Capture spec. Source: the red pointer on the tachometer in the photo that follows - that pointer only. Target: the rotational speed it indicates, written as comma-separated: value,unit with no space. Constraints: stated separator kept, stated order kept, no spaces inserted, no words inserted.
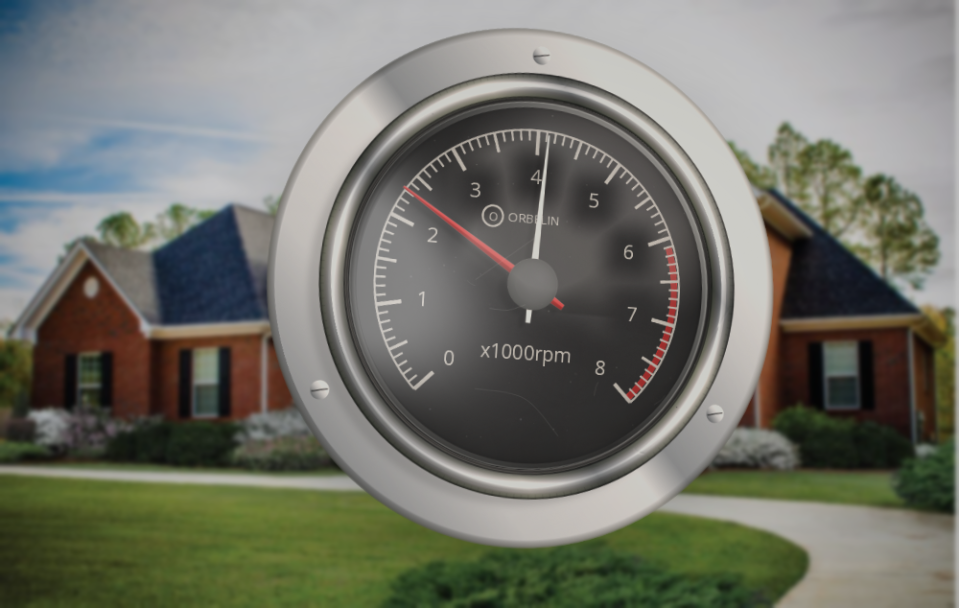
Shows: 2300,rpm
